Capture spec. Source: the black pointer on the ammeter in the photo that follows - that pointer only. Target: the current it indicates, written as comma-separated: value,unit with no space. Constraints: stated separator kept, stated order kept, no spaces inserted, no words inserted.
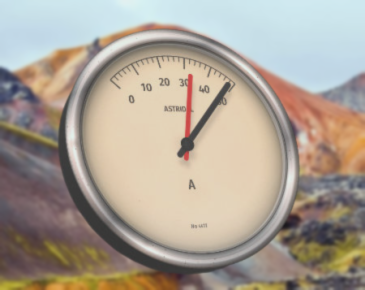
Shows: 48,A
